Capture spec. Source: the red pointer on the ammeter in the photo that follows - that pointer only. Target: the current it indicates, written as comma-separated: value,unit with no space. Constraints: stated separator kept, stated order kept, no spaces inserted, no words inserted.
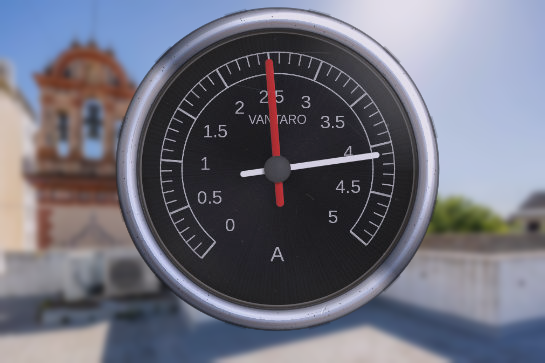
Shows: 2.5,A
